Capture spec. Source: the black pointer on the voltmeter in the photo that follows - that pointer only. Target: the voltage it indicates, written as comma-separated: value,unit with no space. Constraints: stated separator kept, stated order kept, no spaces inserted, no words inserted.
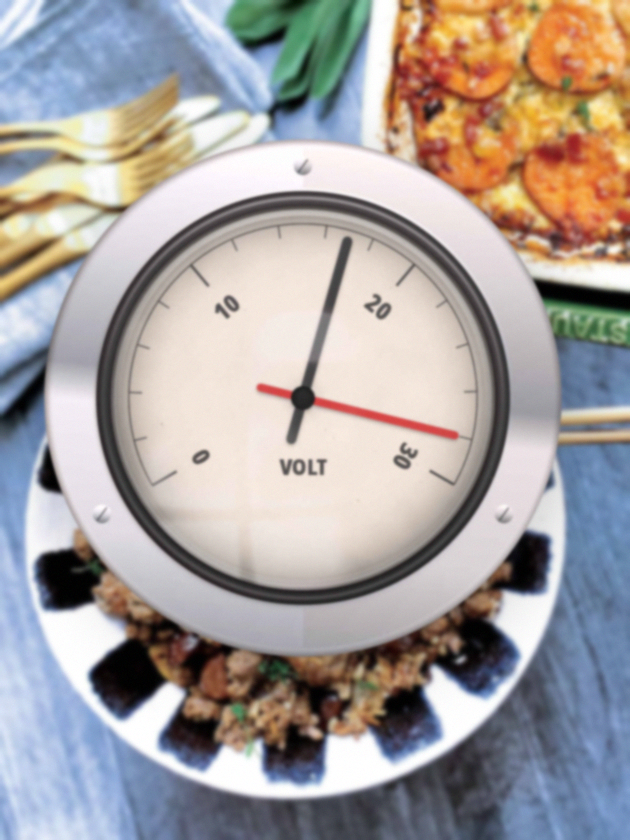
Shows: 17,V
